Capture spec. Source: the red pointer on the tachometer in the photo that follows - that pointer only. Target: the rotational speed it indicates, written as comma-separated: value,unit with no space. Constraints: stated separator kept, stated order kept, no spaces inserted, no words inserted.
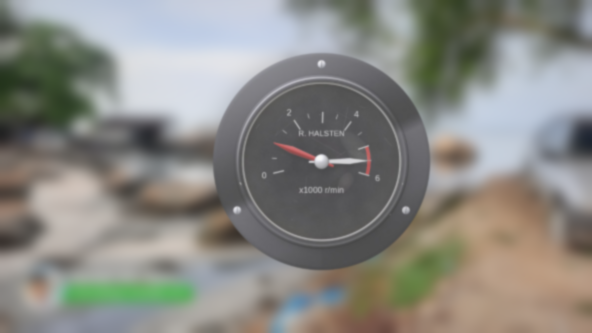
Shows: 1000,rpm
